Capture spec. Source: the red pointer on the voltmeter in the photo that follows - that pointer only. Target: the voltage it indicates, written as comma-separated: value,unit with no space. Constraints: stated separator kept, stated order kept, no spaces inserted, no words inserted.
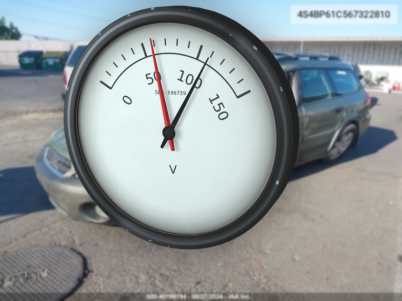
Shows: 60,V
